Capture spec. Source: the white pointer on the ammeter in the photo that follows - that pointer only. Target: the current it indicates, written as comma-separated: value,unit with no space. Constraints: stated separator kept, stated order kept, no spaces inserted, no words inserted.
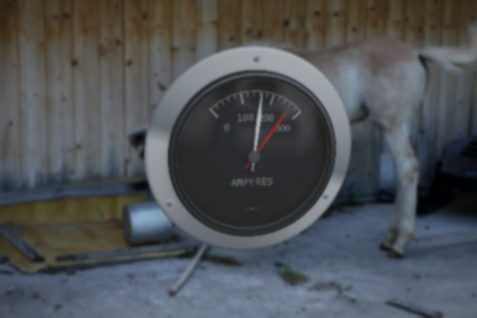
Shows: 160,A
